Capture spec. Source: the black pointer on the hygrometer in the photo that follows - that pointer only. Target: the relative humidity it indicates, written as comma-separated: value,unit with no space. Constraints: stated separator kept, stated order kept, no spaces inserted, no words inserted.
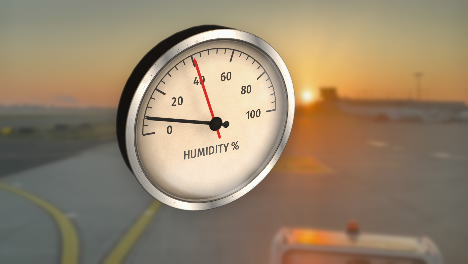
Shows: 8,%
